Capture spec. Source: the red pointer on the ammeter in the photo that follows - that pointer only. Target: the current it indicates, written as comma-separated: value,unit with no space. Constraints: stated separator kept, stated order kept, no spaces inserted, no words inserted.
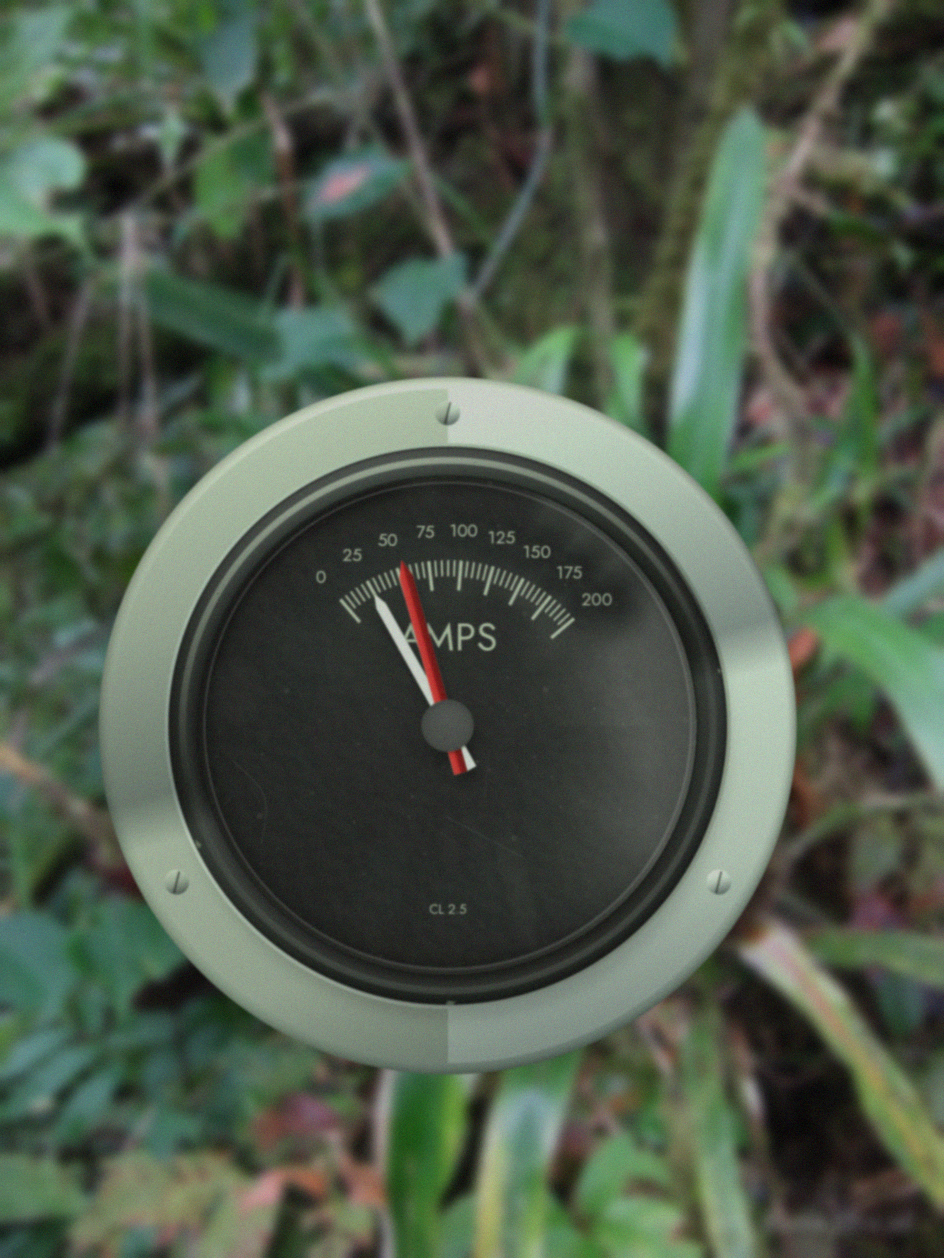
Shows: 55,A
